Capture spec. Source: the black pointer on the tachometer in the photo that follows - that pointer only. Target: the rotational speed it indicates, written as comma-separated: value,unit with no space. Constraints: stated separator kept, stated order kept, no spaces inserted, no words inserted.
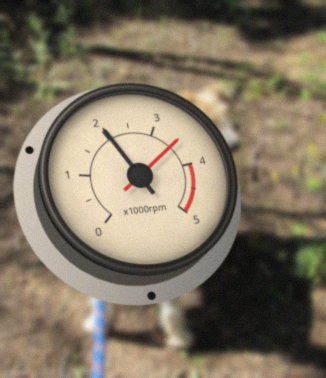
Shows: 2000,rpm
